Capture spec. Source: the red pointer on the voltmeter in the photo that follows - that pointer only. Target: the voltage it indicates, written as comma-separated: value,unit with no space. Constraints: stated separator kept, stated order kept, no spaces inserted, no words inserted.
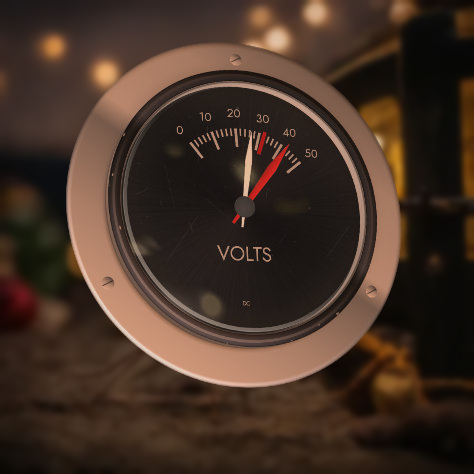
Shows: 42,V
